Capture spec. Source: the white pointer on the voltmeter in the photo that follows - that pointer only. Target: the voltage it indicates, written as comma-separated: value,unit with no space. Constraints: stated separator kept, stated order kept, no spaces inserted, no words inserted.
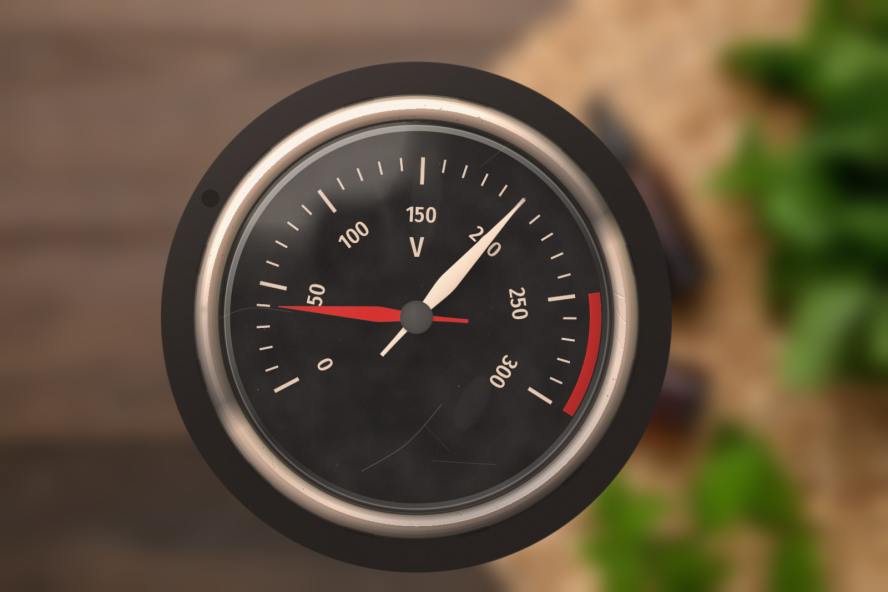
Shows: 200,V
